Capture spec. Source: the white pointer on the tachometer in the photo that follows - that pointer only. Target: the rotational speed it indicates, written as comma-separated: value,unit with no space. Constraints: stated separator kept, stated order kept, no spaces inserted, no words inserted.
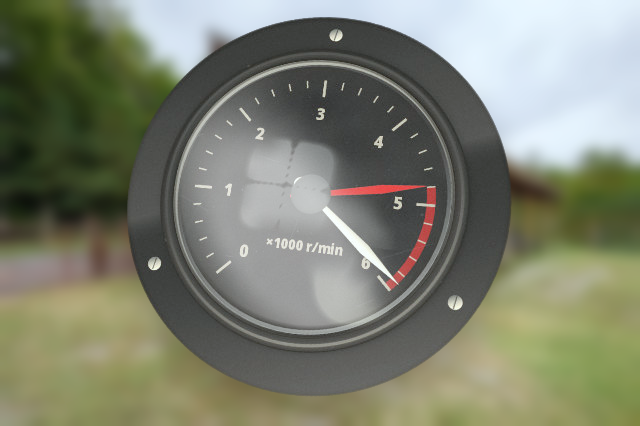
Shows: 5900,rpm
